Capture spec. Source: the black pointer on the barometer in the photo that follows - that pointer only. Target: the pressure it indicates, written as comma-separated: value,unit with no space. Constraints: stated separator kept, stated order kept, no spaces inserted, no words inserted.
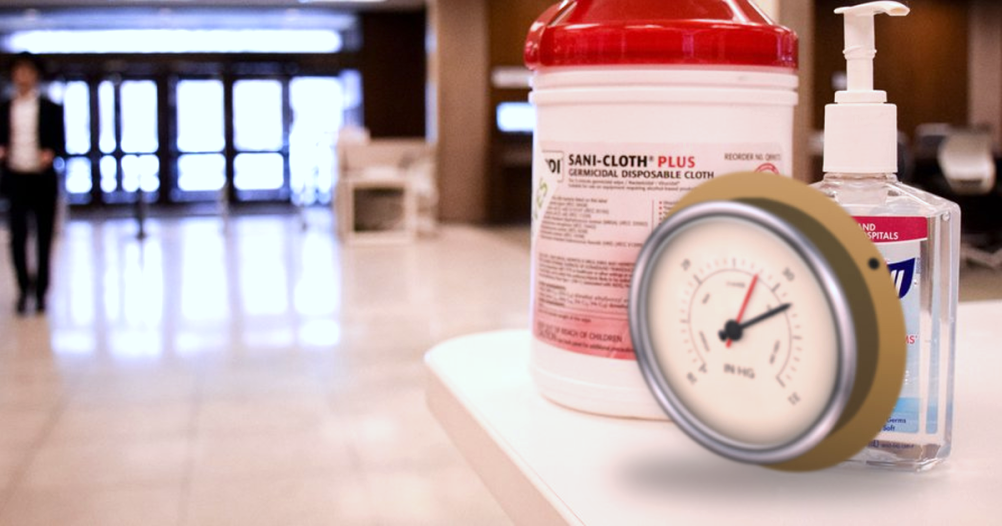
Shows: 30.2,inHg
